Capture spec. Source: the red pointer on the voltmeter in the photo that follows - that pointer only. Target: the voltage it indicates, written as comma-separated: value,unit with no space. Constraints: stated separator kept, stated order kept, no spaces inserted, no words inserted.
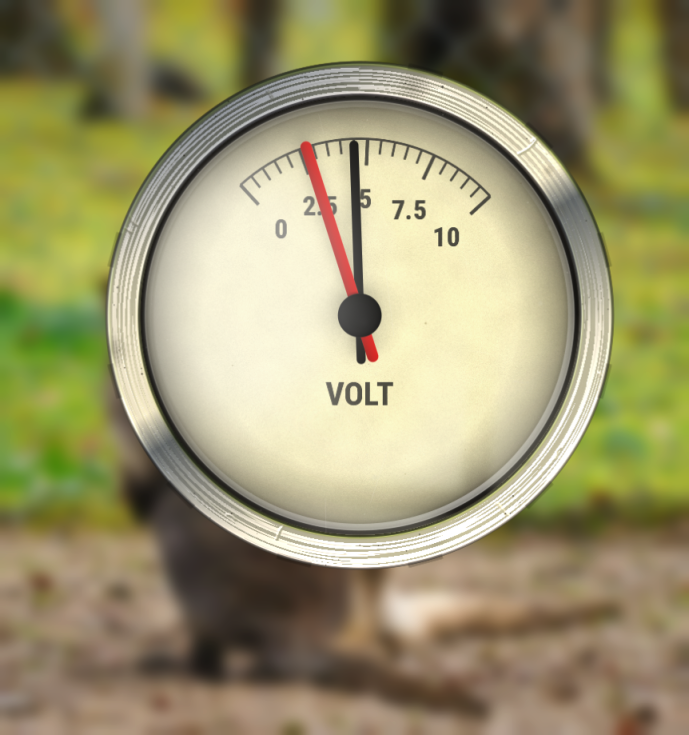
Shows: 2.75,V
